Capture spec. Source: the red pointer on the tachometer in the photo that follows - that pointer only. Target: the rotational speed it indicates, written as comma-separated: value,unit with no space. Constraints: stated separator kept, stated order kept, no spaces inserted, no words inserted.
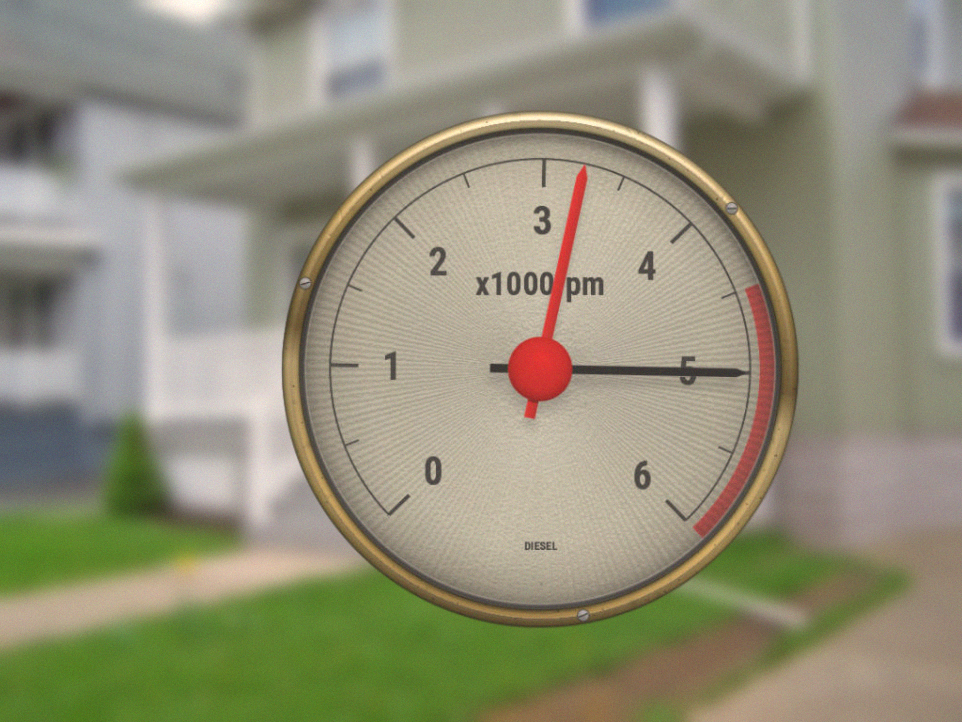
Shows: 3250,rpm
